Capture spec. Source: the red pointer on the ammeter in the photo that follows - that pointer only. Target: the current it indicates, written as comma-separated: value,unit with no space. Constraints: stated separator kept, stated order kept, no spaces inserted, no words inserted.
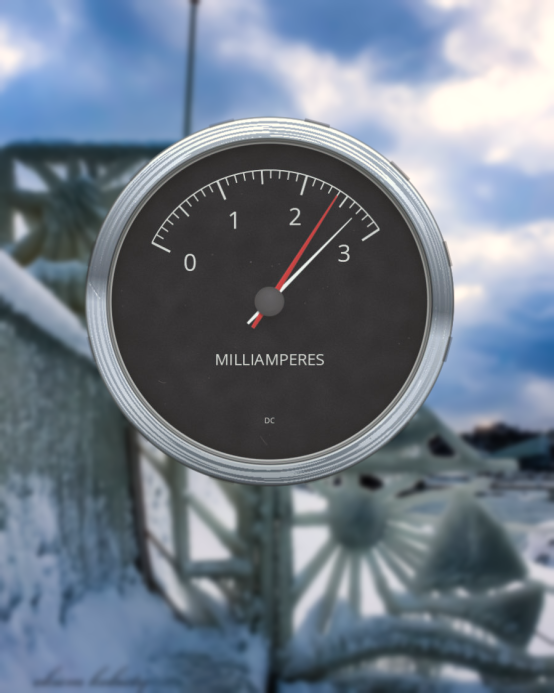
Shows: 2.4,mA
